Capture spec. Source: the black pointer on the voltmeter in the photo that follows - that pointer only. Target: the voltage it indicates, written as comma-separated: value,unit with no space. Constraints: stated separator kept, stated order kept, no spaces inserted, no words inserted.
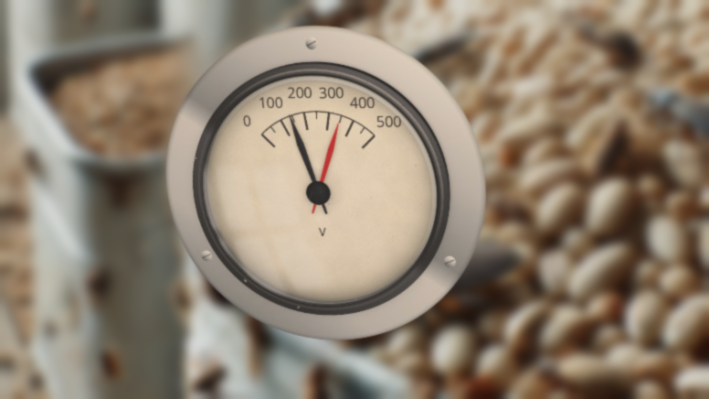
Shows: 150,V
